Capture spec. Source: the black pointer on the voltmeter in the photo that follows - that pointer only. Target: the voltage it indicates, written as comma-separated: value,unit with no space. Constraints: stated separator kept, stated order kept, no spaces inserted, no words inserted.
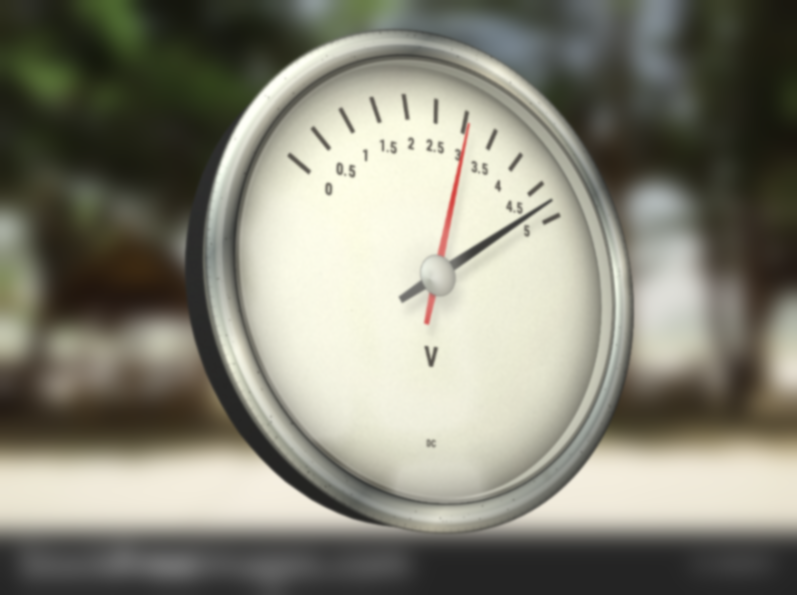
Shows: 4.75,V
